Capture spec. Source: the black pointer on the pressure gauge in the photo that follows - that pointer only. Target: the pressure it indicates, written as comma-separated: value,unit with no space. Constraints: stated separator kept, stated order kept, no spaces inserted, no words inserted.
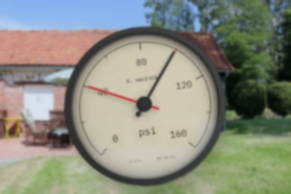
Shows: 100,psi
